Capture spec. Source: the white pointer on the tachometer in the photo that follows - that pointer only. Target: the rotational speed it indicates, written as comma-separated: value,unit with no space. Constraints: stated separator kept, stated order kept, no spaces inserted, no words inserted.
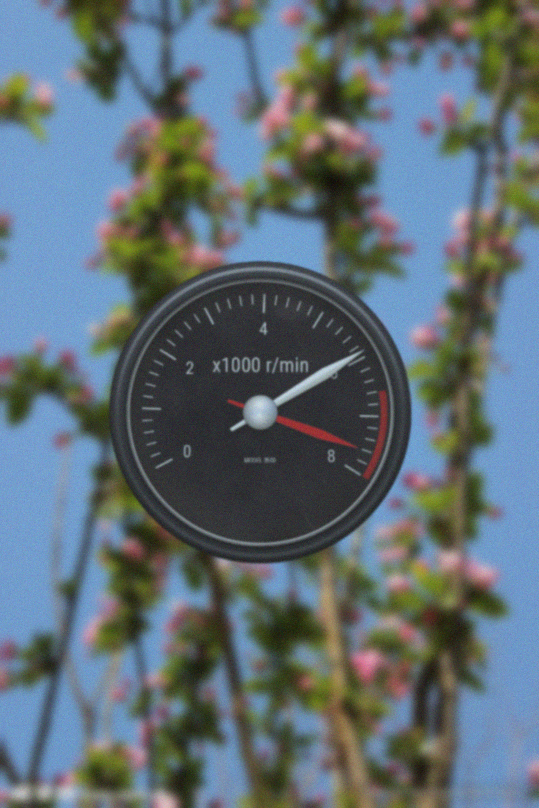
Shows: 5900,rpm
